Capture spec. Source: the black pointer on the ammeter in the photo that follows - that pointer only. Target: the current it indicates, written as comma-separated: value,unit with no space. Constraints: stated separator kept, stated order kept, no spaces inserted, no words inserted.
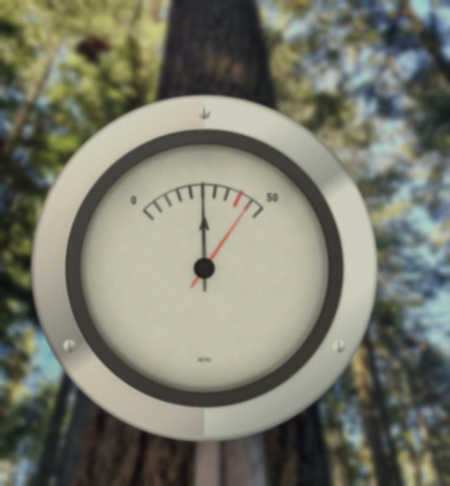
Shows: 25,A
